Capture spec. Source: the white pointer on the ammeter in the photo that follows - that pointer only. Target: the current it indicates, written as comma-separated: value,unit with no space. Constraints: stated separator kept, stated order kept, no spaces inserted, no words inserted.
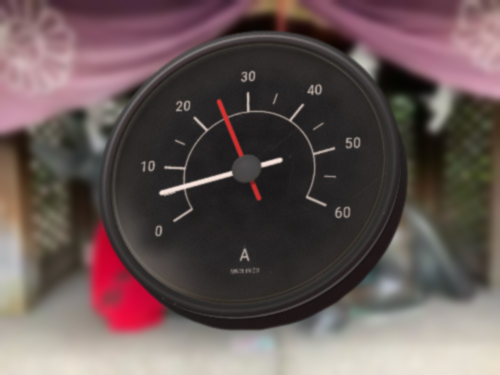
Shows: 5,A
